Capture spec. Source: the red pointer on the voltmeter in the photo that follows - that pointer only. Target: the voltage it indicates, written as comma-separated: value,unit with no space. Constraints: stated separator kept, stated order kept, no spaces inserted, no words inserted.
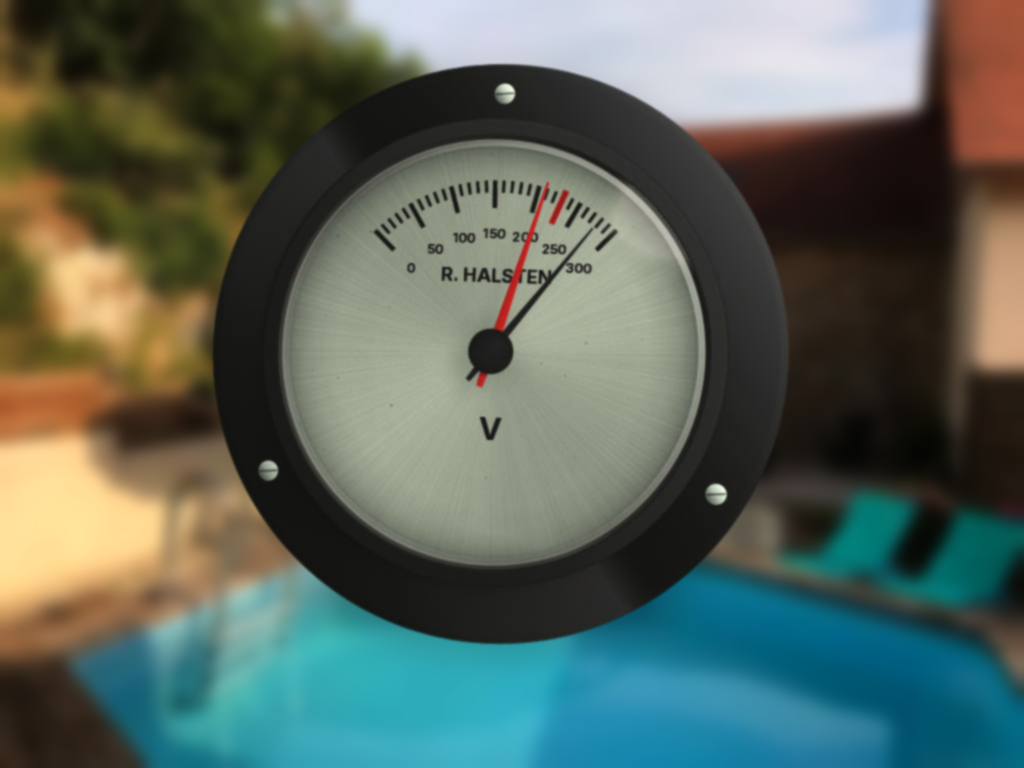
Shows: 210,V
